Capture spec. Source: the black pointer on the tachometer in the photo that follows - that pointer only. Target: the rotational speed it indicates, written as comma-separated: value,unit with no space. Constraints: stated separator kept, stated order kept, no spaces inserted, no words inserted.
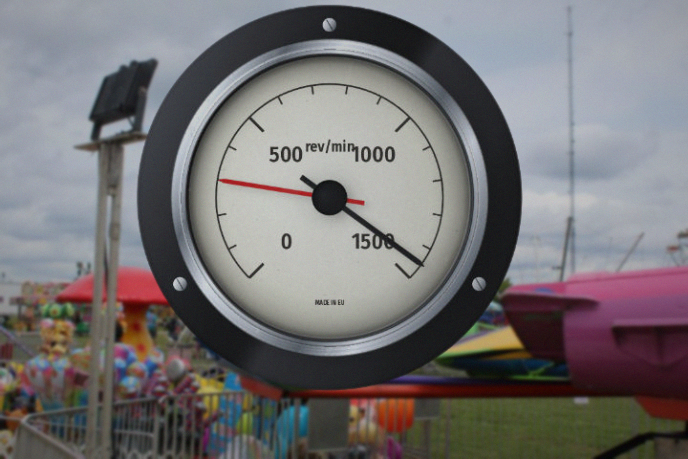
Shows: 1450,rpm
